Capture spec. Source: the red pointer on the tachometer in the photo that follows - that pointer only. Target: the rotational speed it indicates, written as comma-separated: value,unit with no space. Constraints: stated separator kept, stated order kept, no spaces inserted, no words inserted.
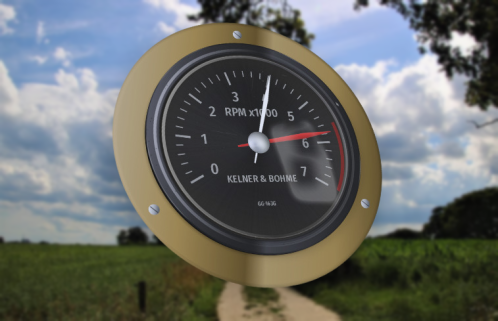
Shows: 5800,rpm
